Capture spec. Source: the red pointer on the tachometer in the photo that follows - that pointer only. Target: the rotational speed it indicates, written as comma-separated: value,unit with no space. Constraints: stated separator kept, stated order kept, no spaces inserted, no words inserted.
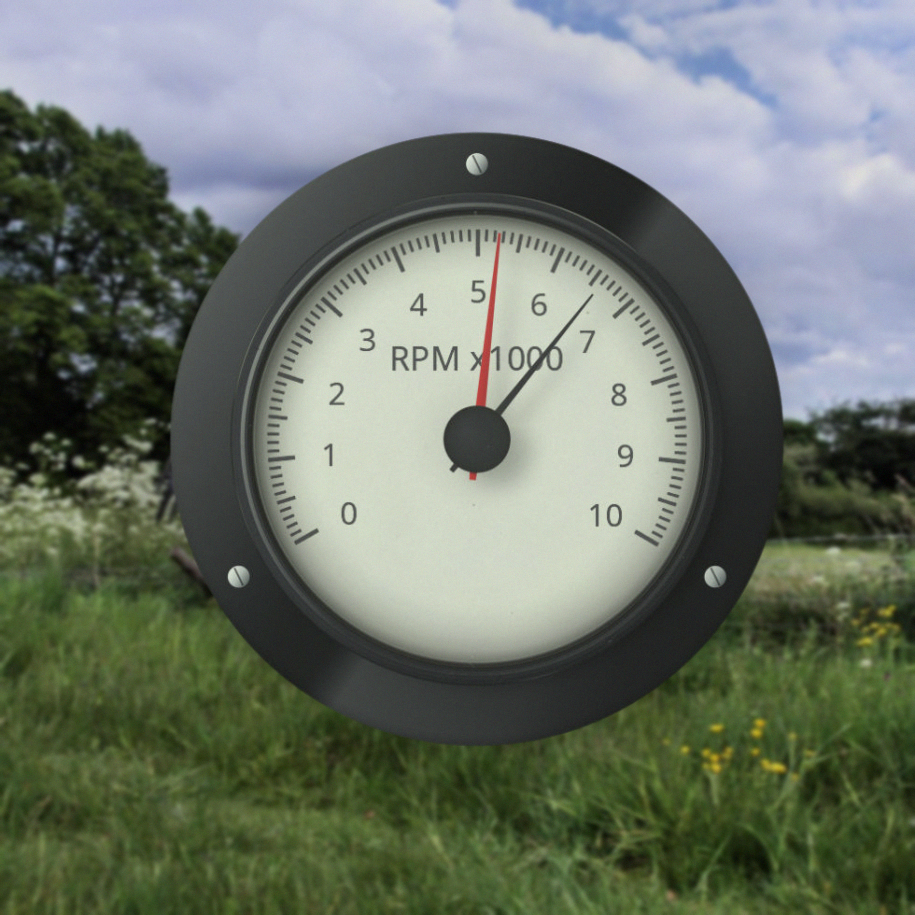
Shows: 5250,rpm
